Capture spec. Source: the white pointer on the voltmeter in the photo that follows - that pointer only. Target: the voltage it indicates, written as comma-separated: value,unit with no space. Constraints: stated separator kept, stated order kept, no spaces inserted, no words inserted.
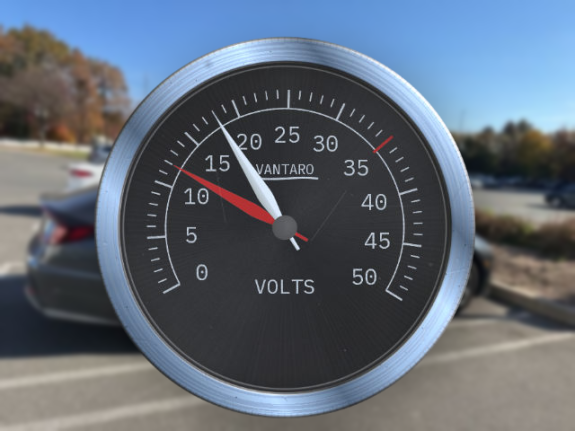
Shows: 18,V
